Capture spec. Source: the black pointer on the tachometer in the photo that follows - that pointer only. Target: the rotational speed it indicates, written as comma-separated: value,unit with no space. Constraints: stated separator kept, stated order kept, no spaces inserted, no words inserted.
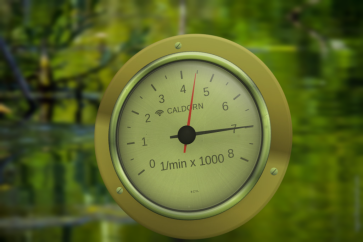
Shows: 7000,rpm
